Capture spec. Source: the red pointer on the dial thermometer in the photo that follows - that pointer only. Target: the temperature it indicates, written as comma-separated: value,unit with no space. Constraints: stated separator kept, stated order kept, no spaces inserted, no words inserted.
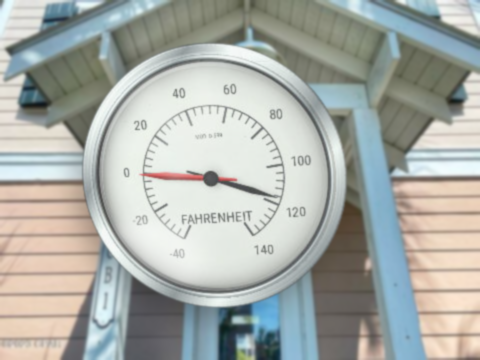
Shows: 0,°F
